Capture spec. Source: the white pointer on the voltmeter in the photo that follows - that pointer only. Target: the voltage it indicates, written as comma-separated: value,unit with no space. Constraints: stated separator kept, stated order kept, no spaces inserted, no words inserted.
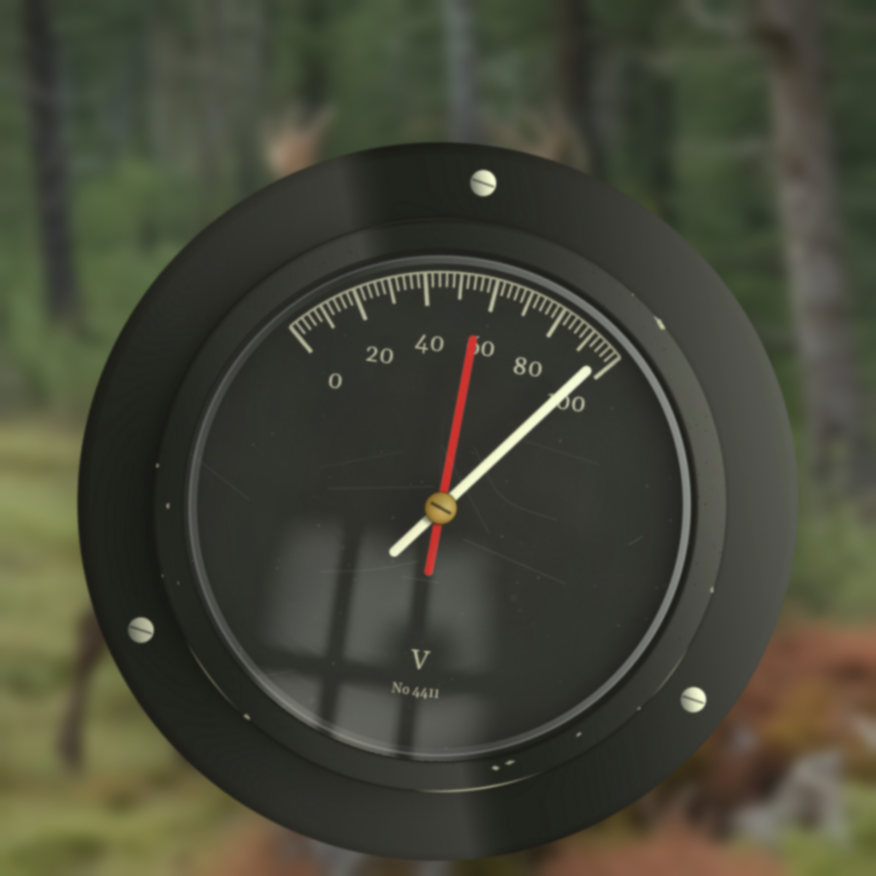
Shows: 96,V
